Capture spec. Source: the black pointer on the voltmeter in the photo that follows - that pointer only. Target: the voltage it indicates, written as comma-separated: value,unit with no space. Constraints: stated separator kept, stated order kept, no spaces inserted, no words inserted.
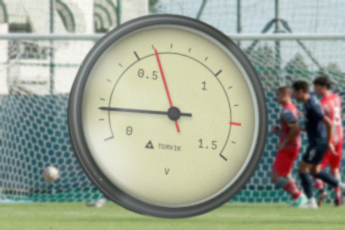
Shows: 0.15,V
